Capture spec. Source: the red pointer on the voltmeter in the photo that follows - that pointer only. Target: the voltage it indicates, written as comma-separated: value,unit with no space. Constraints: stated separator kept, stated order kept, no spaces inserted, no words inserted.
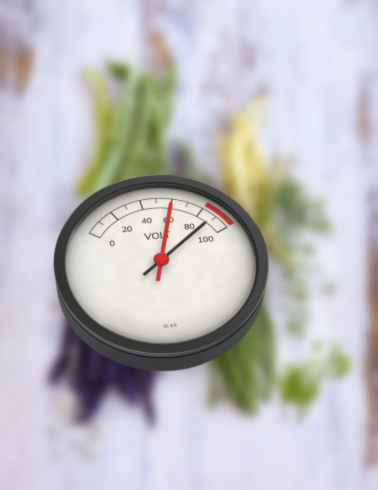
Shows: 60,V
